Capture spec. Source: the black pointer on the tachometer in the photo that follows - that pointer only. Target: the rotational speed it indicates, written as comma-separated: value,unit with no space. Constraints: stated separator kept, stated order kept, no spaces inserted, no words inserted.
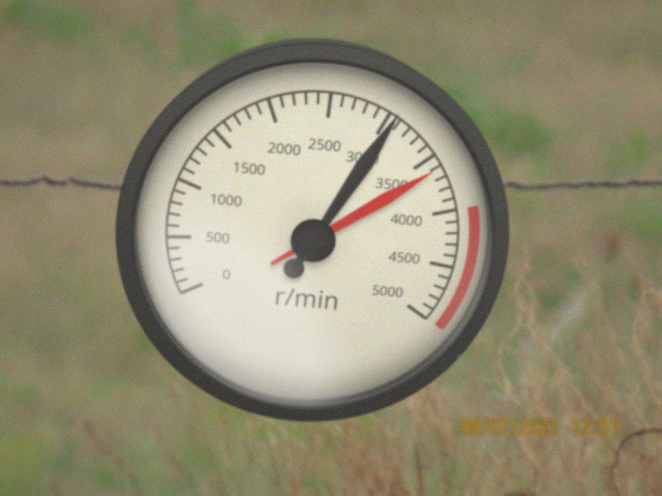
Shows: 3050,rpm
